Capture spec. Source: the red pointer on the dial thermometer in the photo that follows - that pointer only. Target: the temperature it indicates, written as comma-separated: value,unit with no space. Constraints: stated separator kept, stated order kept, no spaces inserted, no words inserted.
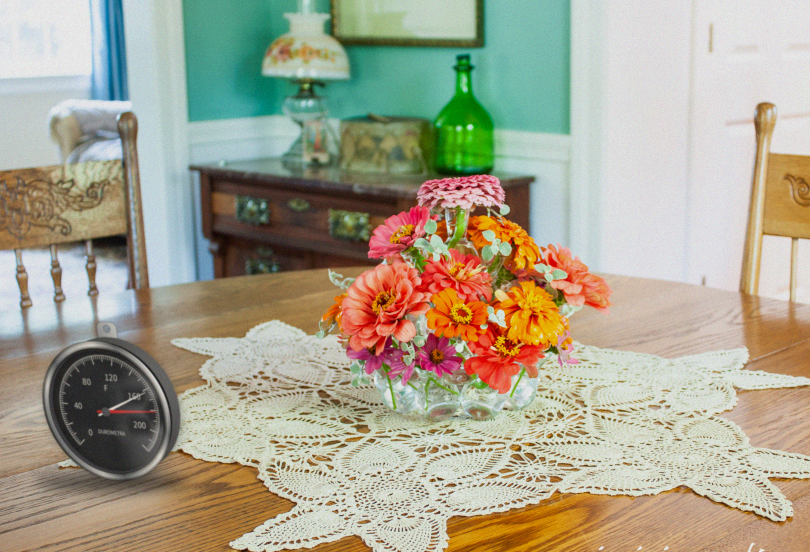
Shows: 180,°F
